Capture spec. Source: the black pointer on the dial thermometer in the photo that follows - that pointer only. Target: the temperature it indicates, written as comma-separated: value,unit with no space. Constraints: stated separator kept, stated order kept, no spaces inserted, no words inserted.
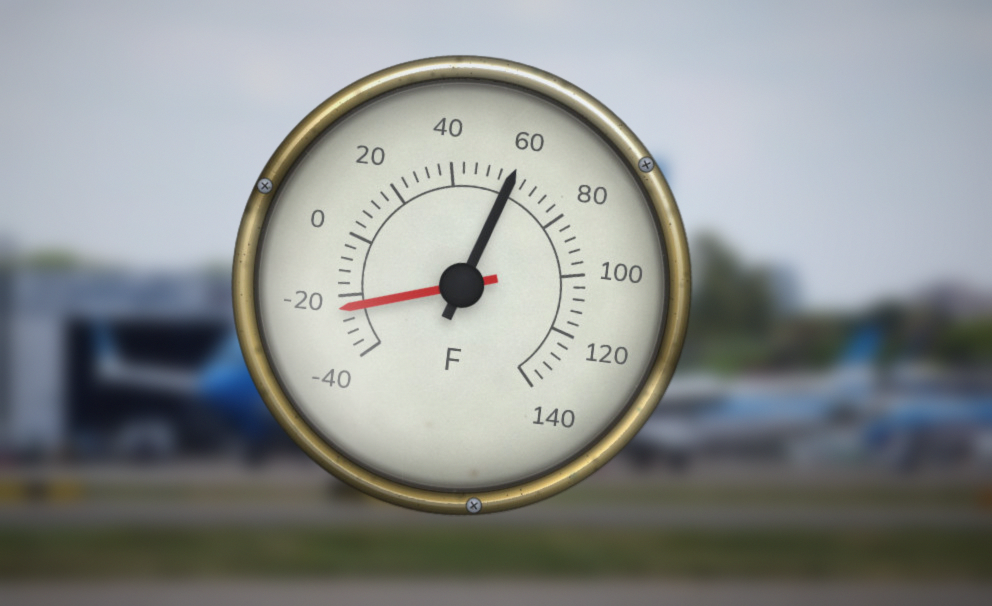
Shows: 60,°F
